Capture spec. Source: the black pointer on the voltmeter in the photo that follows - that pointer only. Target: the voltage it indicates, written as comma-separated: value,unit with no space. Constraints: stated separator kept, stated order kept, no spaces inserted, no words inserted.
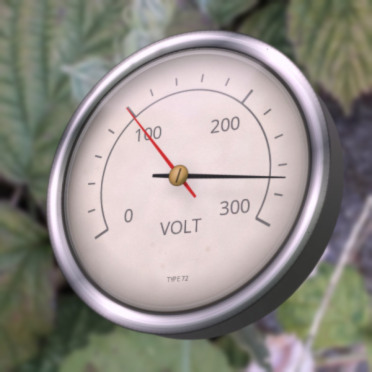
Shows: 270,V
